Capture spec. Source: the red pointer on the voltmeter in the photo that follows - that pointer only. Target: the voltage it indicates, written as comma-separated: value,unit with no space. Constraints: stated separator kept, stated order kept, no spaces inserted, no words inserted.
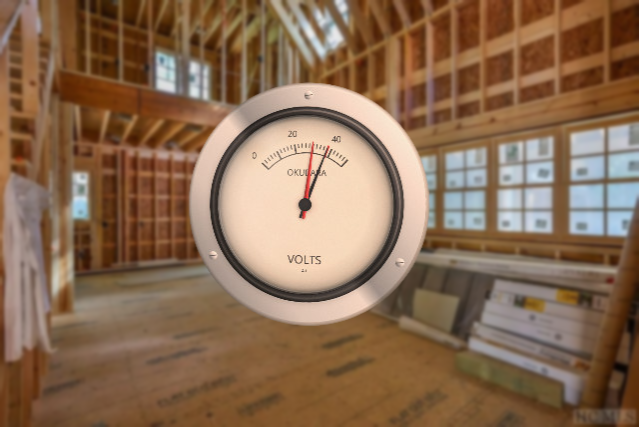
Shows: 30,V
